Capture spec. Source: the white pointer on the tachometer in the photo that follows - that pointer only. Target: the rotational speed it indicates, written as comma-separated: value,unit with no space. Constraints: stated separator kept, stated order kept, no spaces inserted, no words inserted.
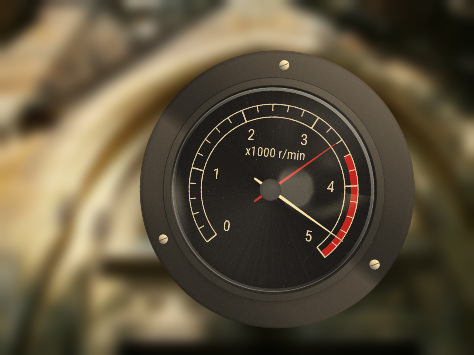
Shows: 4700,rpm
